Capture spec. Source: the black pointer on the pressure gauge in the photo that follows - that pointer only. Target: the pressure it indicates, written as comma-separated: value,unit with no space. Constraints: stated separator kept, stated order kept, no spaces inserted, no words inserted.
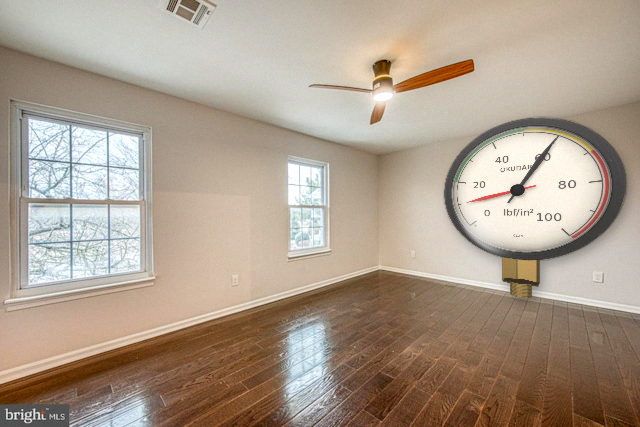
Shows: 60,psi
